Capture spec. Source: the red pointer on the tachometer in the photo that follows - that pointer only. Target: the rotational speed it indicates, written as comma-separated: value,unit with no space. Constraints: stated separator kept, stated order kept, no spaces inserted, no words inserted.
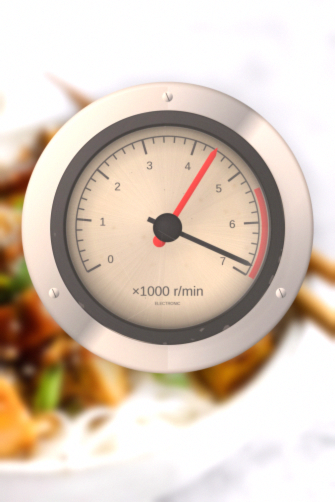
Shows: 4400,rpm
